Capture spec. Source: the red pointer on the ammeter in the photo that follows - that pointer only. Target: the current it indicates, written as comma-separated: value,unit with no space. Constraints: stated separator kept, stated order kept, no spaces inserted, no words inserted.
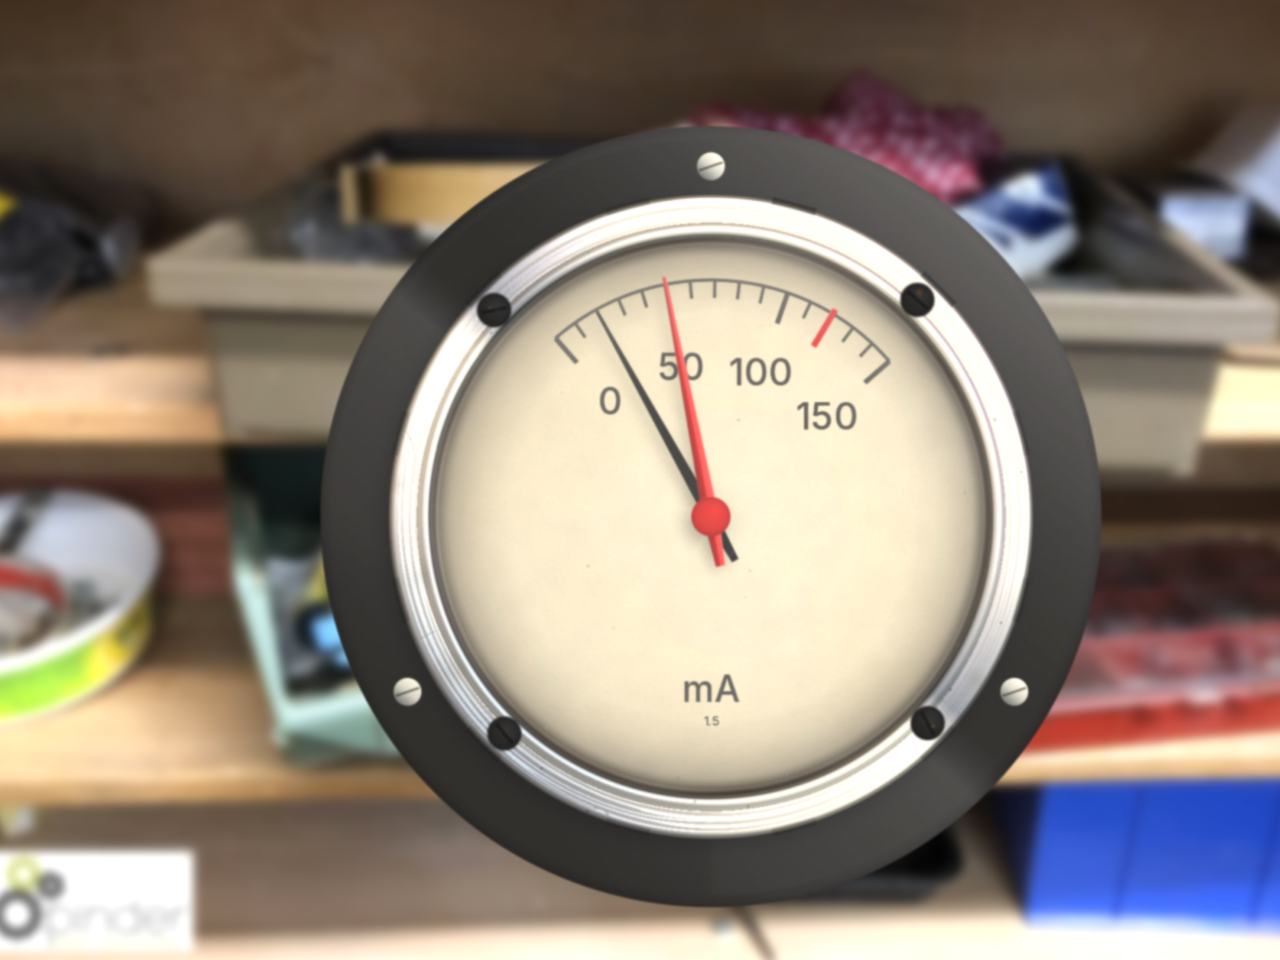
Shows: 50,mA
